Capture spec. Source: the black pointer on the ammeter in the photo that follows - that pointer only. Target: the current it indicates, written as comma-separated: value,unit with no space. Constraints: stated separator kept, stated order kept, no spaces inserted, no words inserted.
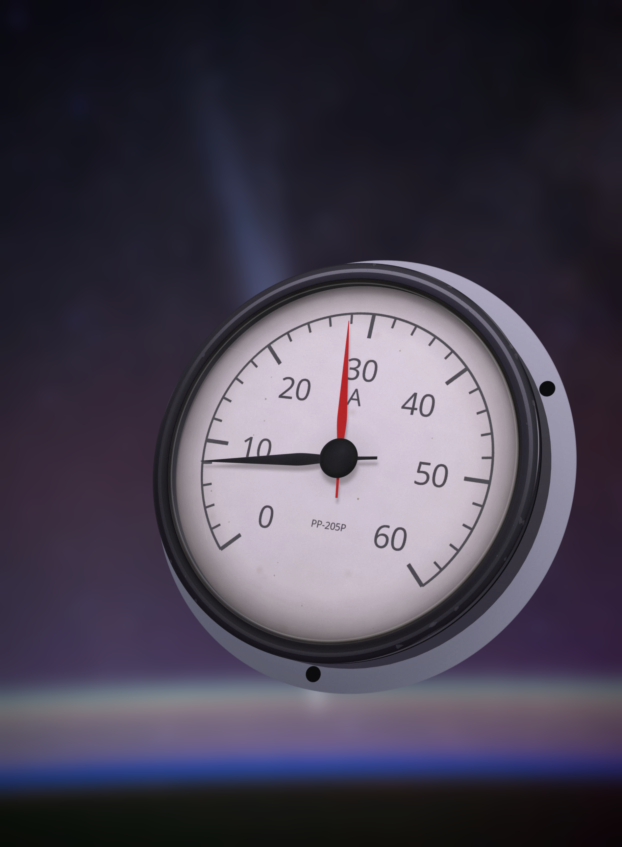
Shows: 8,A
